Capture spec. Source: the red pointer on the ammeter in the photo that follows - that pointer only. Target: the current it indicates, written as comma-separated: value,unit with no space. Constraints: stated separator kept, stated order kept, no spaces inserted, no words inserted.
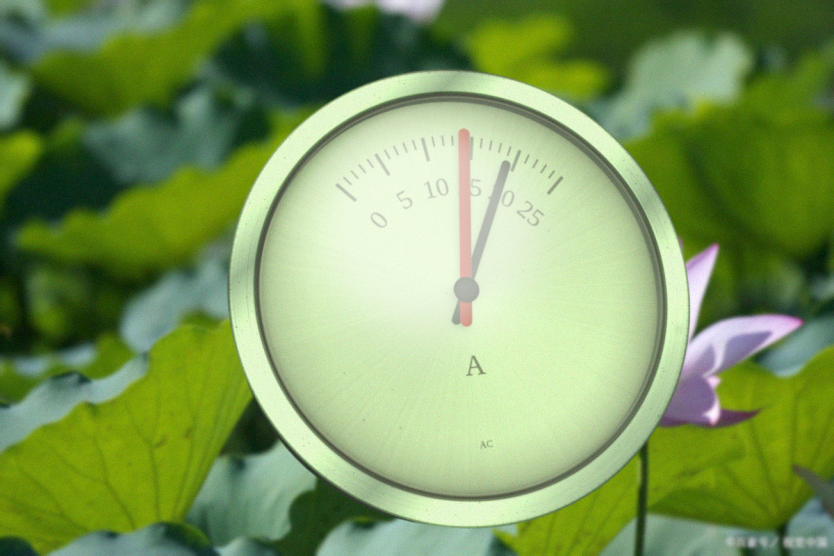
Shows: 14,A
